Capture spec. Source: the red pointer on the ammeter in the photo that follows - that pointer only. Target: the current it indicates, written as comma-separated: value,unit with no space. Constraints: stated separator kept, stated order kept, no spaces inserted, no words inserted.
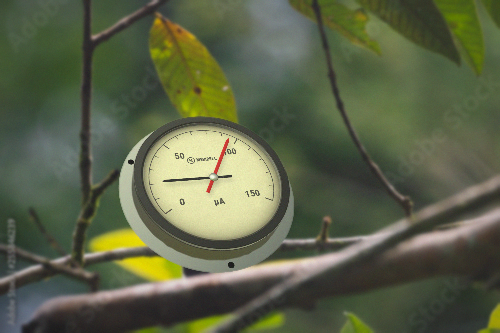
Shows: 95,µA
